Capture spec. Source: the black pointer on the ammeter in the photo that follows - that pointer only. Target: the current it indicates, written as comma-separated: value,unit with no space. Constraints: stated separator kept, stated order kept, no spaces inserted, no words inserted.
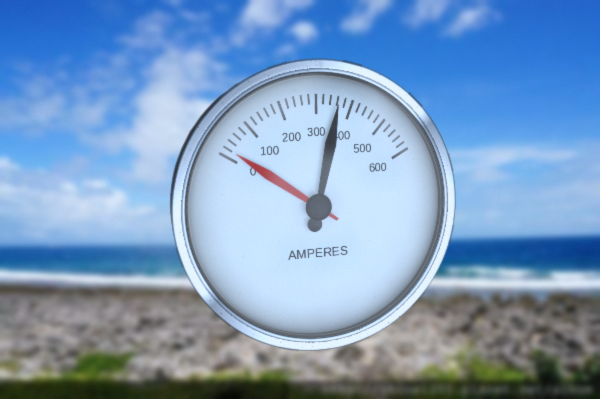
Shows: 360,A
